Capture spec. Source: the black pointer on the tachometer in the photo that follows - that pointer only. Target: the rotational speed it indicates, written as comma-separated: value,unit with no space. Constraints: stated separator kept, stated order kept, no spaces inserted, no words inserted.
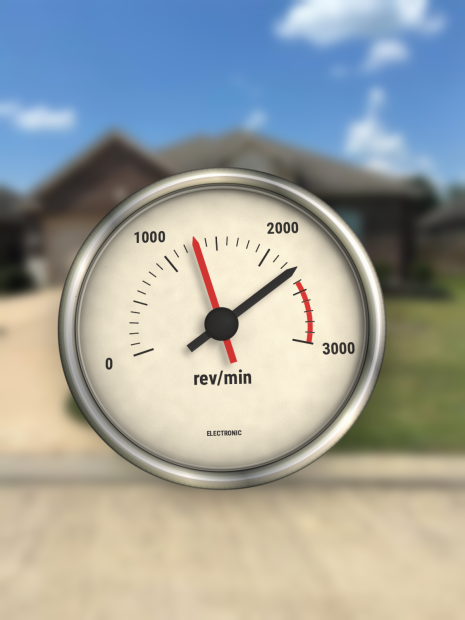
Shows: 2300,rpm
